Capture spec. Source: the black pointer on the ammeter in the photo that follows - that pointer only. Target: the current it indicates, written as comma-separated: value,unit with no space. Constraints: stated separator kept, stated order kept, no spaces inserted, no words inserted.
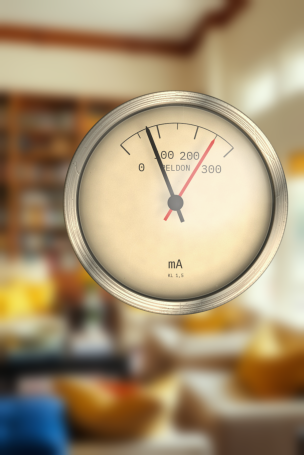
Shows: 75,mA
